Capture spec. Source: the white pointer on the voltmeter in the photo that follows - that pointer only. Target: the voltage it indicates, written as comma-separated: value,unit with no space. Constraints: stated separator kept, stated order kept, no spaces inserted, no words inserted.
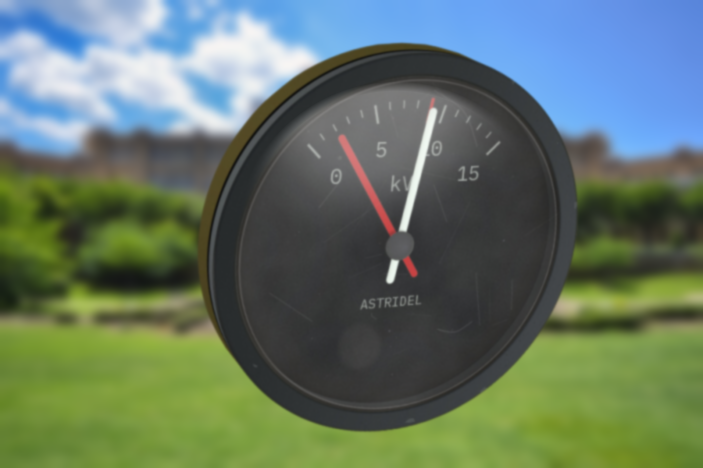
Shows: 9,kV
